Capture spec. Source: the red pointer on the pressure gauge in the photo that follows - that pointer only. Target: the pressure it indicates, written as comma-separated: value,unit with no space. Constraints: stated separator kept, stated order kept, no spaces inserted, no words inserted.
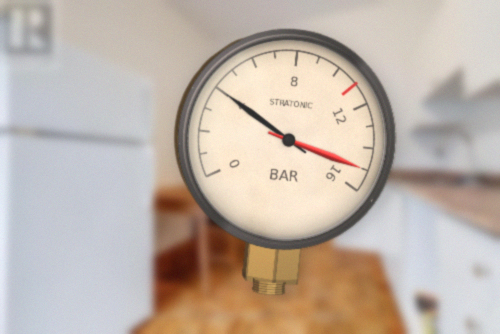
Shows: 15,bar
